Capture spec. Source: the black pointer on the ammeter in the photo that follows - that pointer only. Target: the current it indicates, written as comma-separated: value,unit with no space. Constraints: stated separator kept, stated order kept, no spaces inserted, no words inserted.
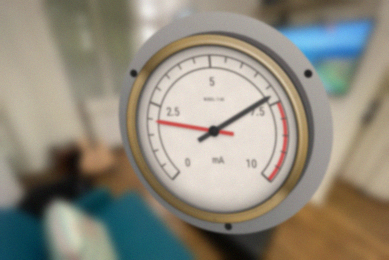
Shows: 7.25,mA
